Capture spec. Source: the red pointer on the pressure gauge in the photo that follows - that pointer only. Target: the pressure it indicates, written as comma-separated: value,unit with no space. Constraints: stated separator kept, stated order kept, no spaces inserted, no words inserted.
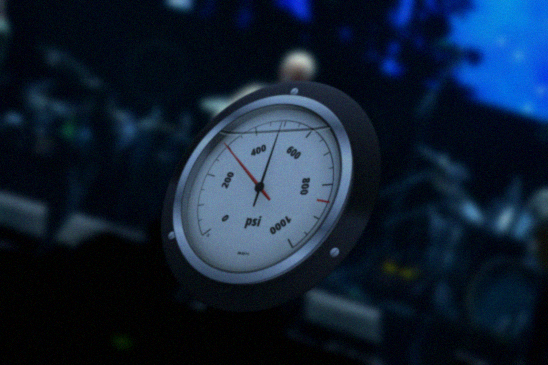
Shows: 300,psi
